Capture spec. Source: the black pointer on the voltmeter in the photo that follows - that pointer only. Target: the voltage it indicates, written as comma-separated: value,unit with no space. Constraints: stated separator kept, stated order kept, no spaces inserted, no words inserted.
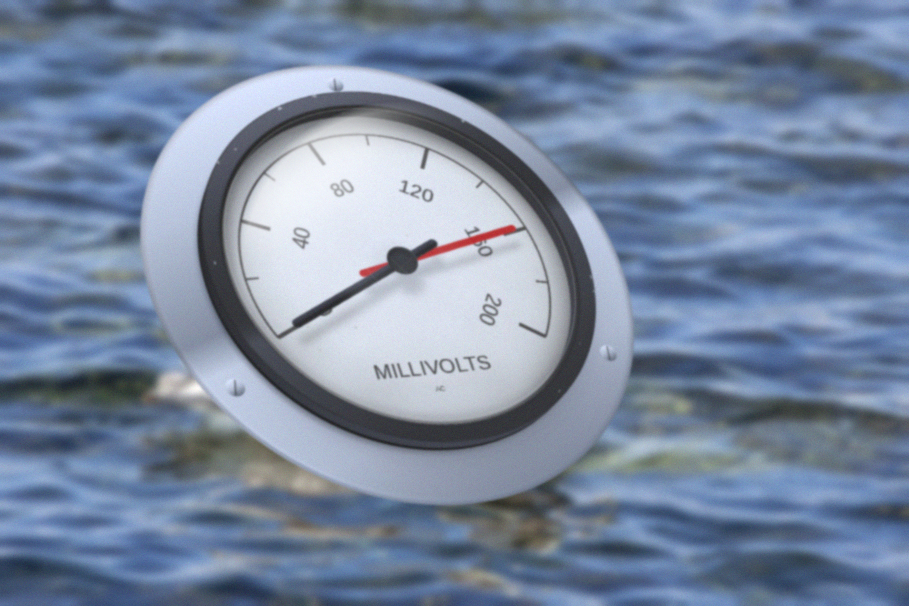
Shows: 0,mV
